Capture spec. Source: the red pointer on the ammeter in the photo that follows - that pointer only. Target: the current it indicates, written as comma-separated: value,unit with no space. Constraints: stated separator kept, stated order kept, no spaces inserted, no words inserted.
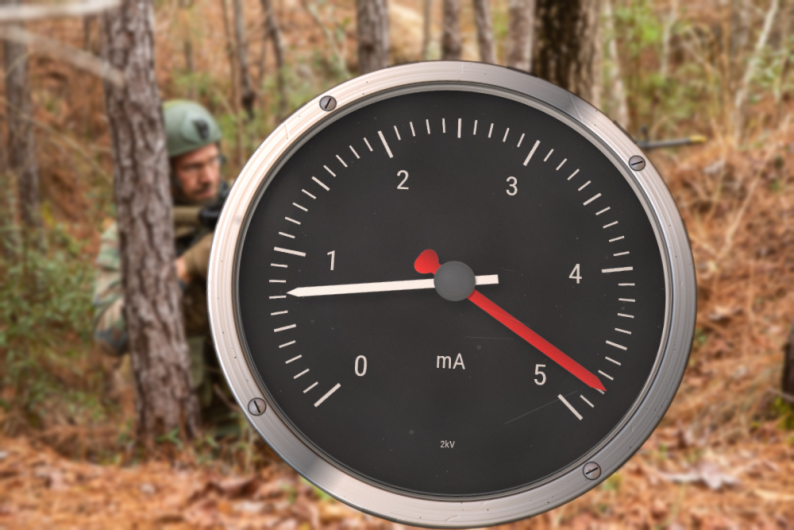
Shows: 4.8,mA
